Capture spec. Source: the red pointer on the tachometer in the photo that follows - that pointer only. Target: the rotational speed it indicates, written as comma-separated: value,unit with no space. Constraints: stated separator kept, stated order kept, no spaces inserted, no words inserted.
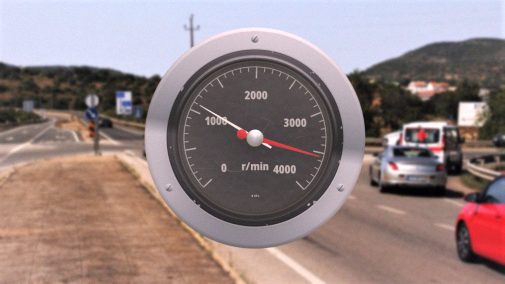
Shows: 3550,rpm
